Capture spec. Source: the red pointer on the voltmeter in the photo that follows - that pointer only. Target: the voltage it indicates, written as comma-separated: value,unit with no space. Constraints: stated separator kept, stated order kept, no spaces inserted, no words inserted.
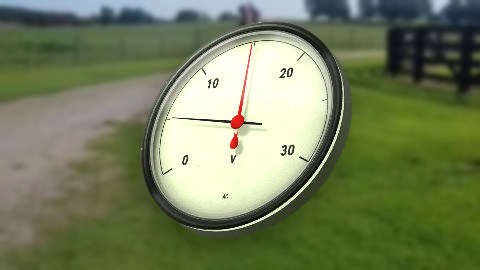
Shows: 15,V
